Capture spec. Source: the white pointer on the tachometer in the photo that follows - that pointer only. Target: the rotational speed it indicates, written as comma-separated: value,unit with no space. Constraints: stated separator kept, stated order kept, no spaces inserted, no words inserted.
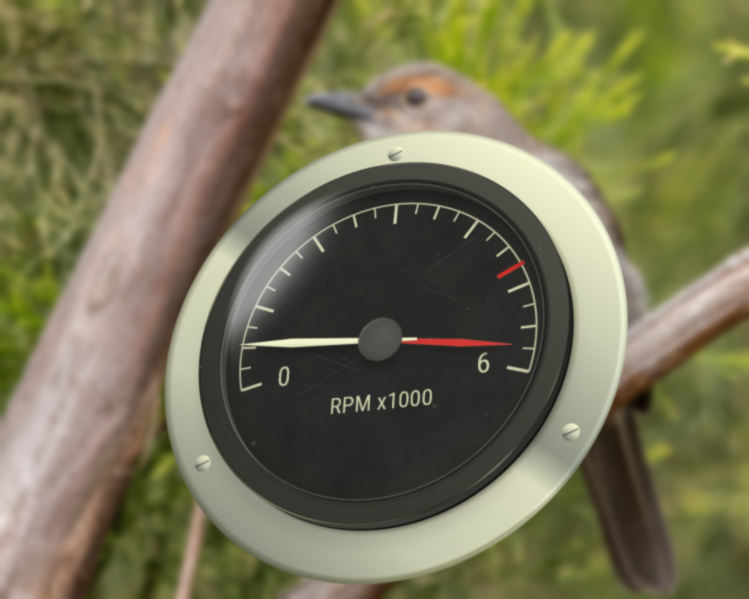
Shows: 500,rpm
